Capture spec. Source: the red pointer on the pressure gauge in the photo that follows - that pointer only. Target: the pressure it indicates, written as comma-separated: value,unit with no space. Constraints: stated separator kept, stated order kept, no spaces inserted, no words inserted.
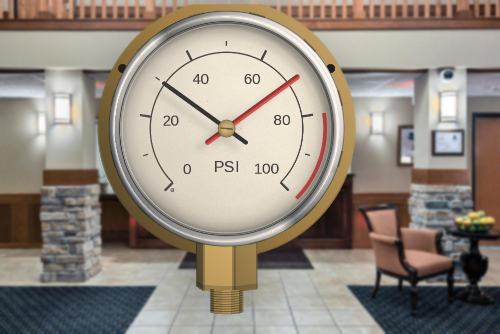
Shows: 70,psi
